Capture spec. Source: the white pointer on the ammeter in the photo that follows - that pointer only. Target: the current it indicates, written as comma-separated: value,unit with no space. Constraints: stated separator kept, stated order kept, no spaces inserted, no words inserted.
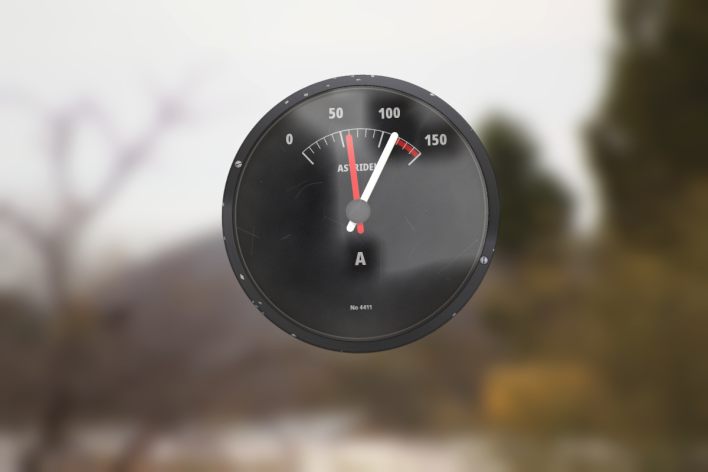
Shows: 115,A
